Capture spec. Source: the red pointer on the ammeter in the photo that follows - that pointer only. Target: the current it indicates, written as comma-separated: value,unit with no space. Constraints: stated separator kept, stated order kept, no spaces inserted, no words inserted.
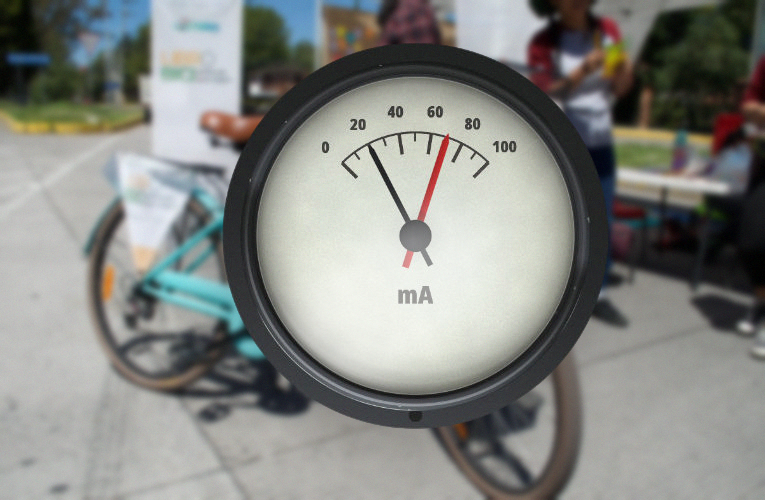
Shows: 70,mA
